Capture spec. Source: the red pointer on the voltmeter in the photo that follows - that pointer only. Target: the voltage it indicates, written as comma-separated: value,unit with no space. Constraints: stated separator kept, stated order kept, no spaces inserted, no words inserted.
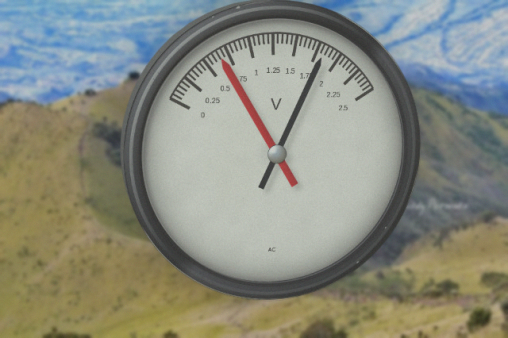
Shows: 0.65,V
